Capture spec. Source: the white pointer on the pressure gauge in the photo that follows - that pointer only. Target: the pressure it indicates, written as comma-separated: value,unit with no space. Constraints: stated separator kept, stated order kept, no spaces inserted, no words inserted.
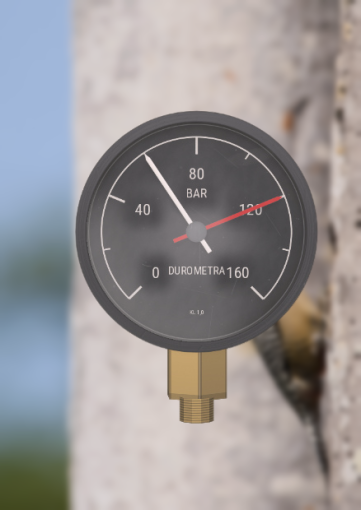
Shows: 60,bar
